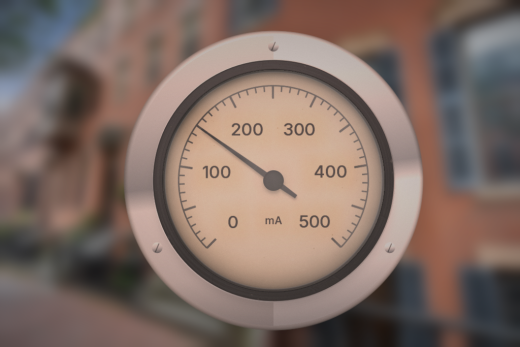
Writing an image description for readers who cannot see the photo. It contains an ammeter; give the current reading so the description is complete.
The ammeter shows 150 mA
